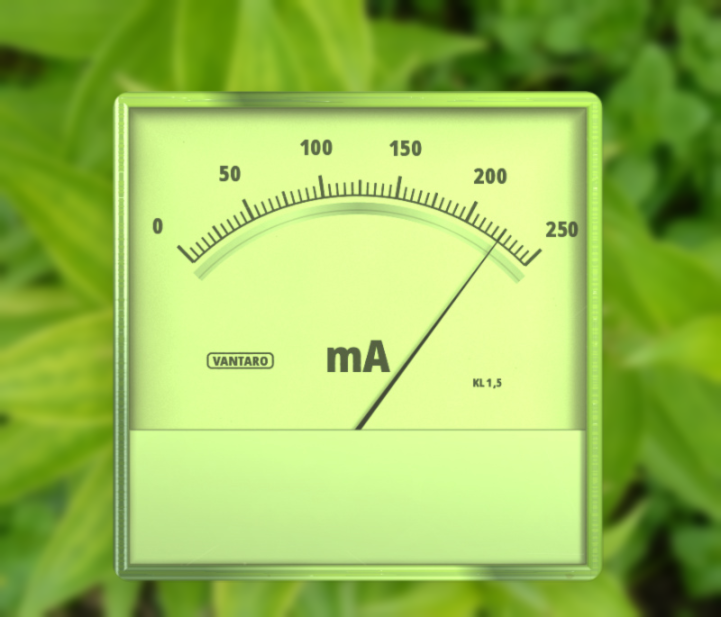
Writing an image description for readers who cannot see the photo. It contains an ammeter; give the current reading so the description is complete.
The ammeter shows 225 mA
